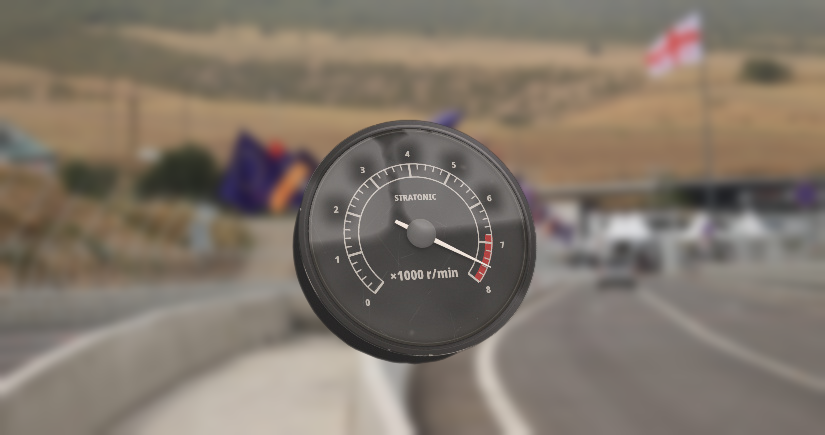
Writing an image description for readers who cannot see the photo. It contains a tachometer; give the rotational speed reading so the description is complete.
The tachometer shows 7600 rpm
